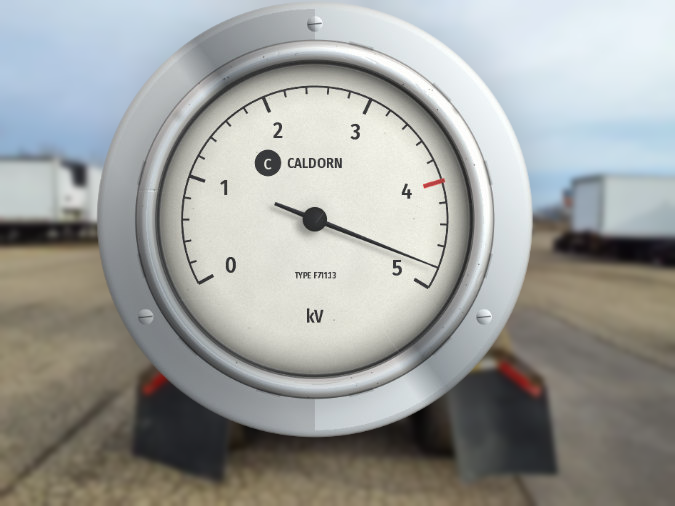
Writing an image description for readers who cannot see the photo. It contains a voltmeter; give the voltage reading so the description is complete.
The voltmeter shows 4.8 kV
